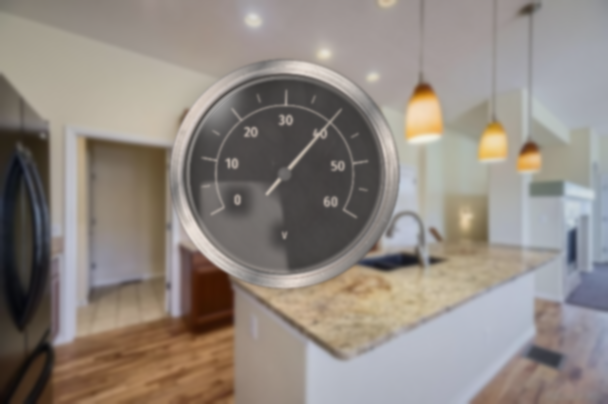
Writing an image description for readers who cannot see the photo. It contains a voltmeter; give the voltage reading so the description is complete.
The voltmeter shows 40 V
